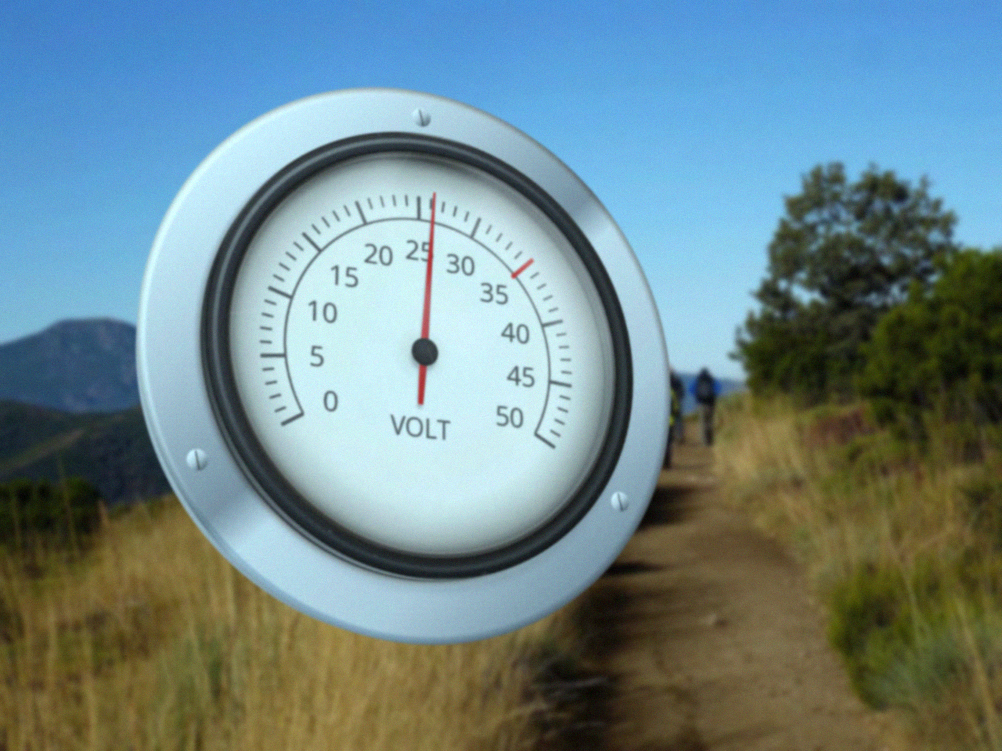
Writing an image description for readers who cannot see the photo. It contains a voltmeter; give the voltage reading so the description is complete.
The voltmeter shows 26 V
